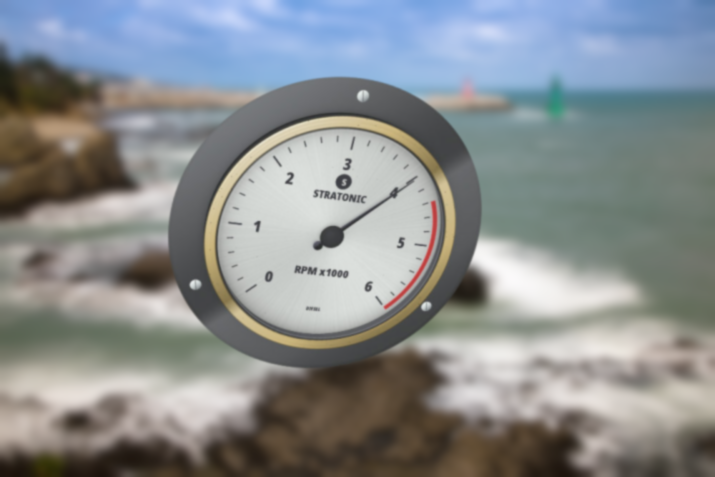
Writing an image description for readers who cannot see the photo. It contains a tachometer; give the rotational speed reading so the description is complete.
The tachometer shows 4000 rpm
